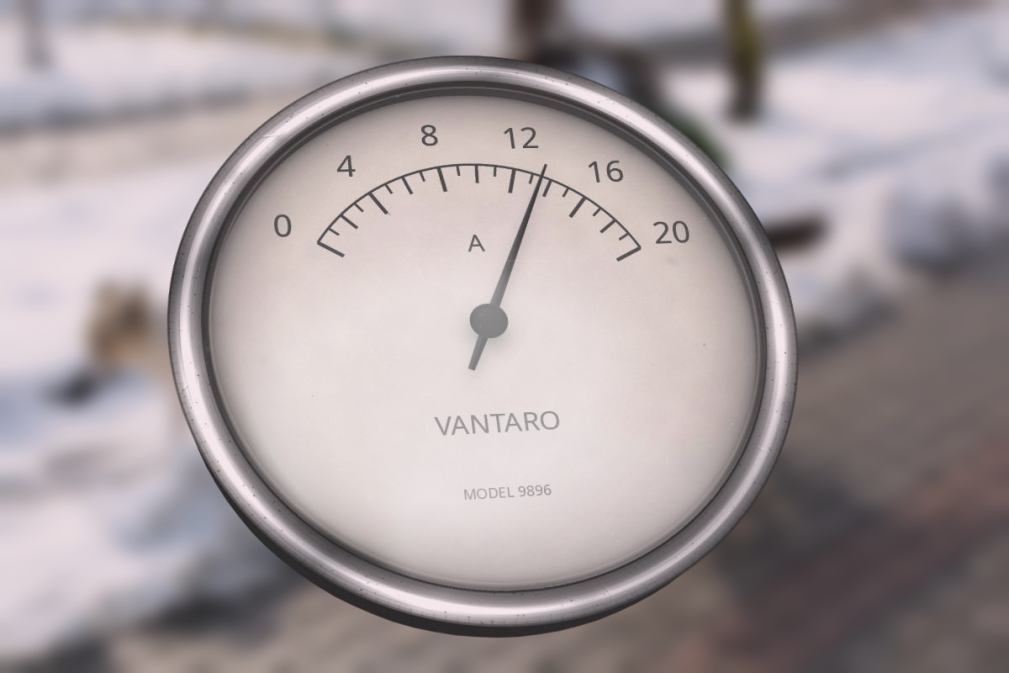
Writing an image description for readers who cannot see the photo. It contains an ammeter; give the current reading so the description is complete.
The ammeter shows 13.5 A
